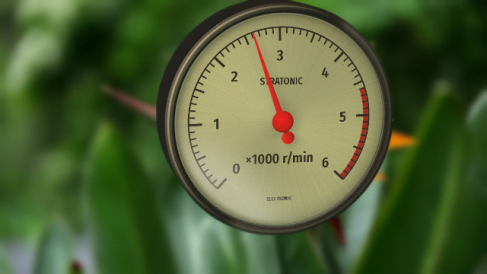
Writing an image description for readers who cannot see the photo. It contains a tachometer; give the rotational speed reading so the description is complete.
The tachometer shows 2600 rpm
